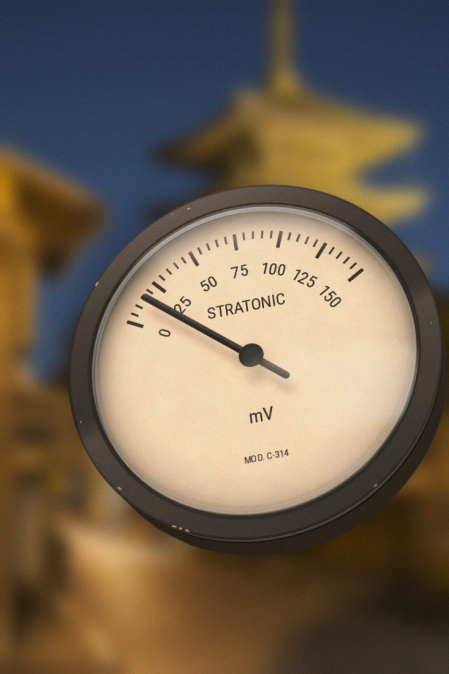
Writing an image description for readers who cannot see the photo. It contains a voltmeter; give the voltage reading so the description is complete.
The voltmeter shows 15 mV
